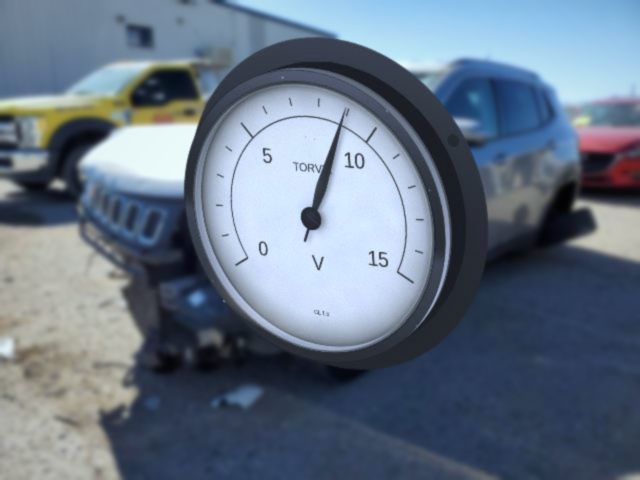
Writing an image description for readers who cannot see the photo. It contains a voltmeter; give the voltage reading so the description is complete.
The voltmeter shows 9 V
